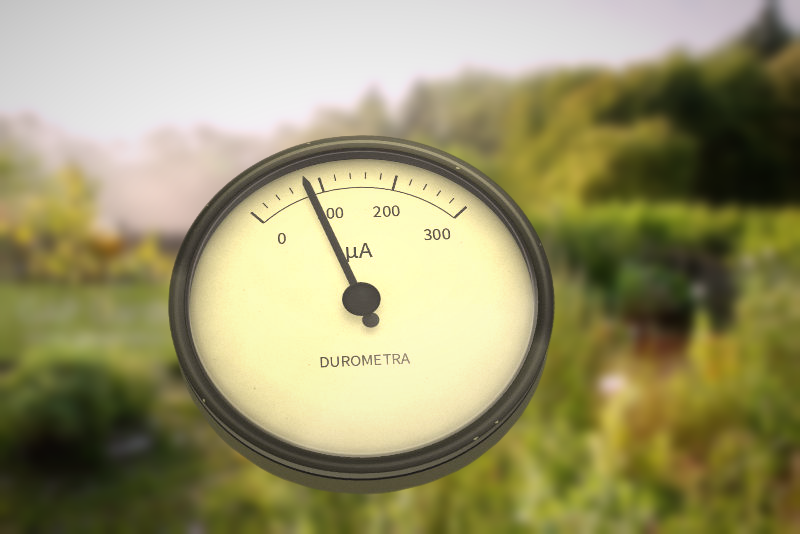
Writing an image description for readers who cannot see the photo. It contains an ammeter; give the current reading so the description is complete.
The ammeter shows 80 µA
